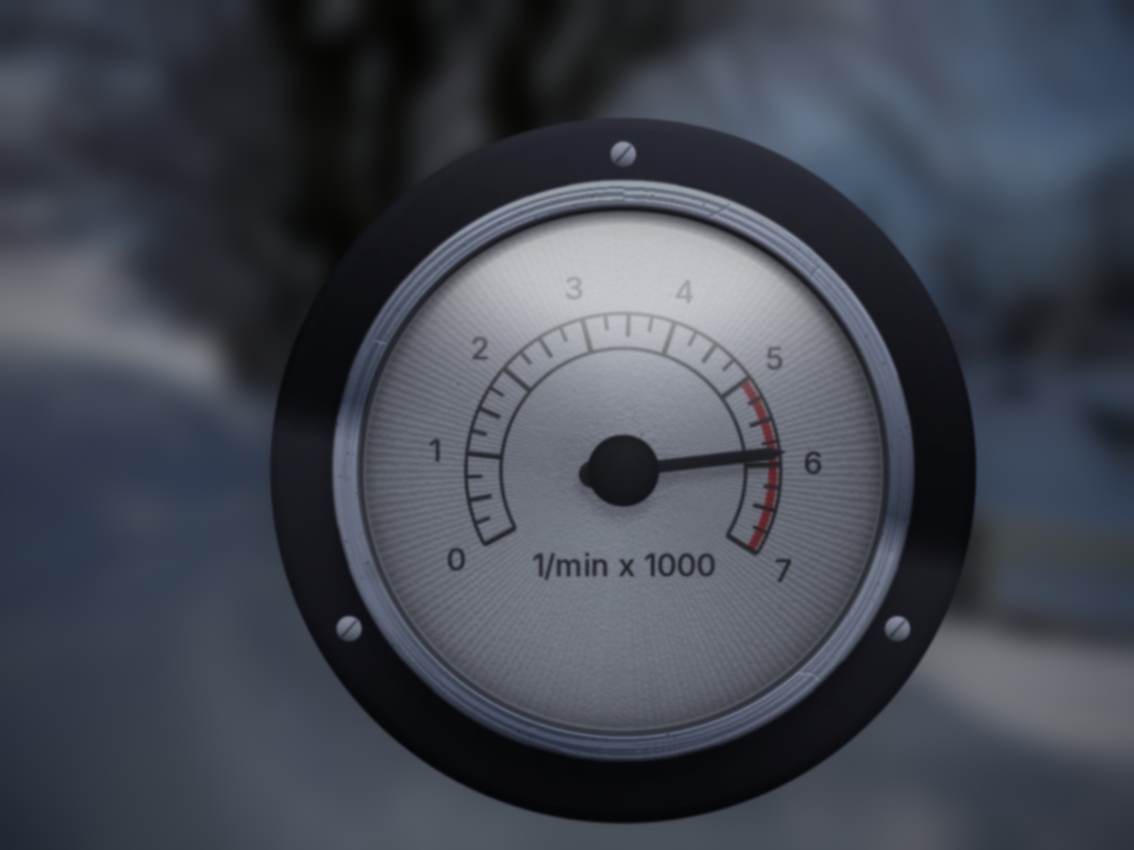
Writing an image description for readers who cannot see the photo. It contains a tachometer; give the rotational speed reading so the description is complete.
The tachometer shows 5875 rpm
